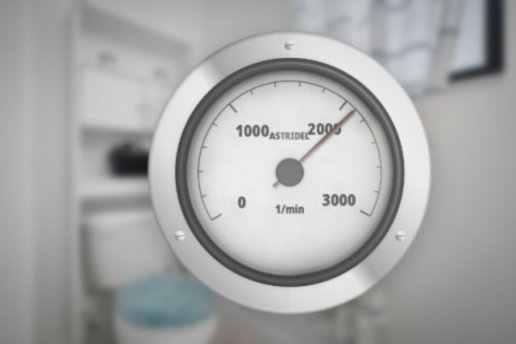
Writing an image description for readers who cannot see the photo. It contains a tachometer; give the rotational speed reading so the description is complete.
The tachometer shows 2100 rpm
